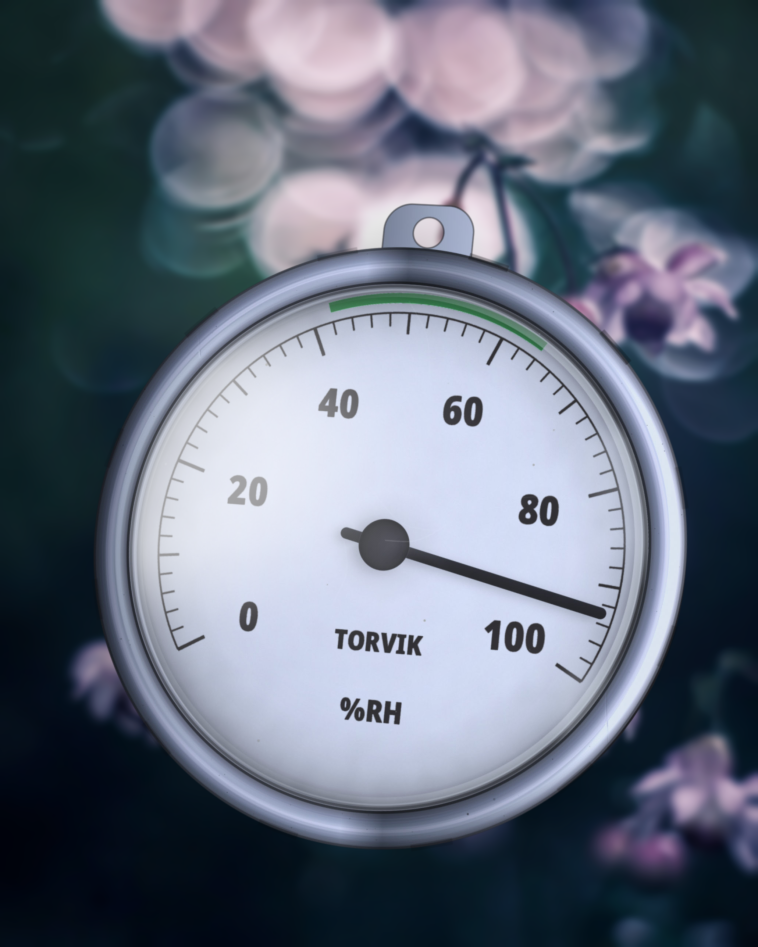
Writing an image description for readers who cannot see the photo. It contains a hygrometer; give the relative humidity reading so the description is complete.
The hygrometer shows 93 %
